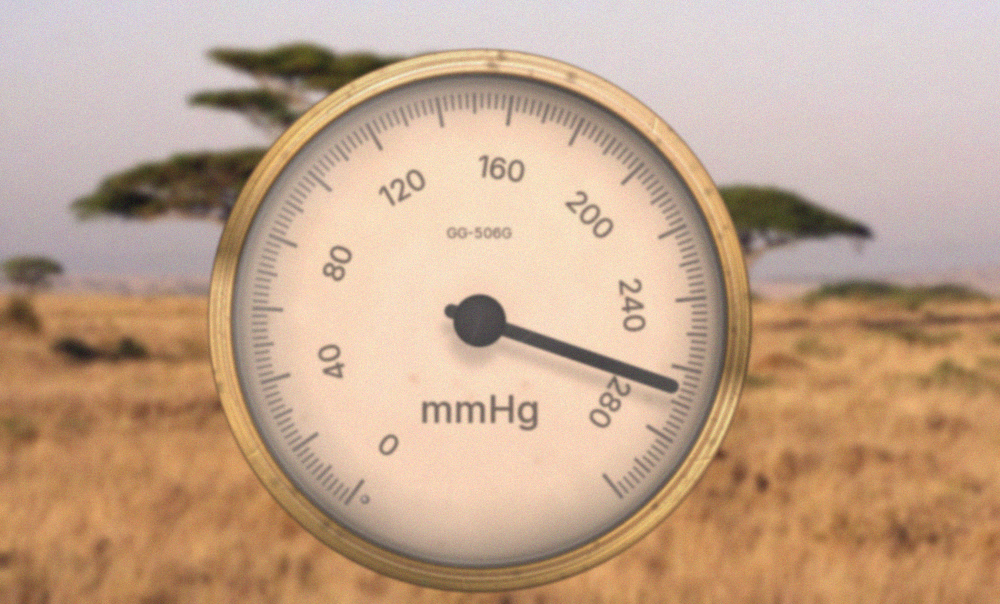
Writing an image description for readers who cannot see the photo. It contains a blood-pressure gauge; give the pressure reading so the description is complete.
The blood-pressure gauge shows 266 mmHg
